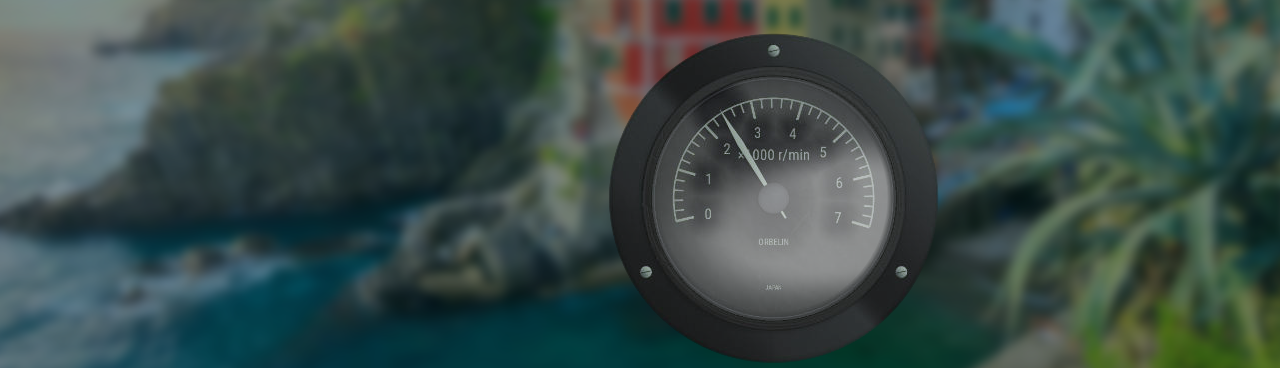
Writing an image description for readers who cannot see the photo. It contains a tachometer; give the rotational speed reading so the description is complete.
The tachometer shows 2400 rpm
